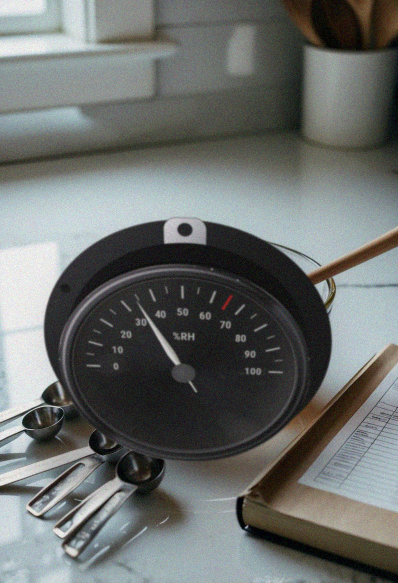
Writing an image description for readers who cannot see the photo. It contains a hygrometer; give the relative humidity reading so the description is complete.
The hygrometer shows 35 %
